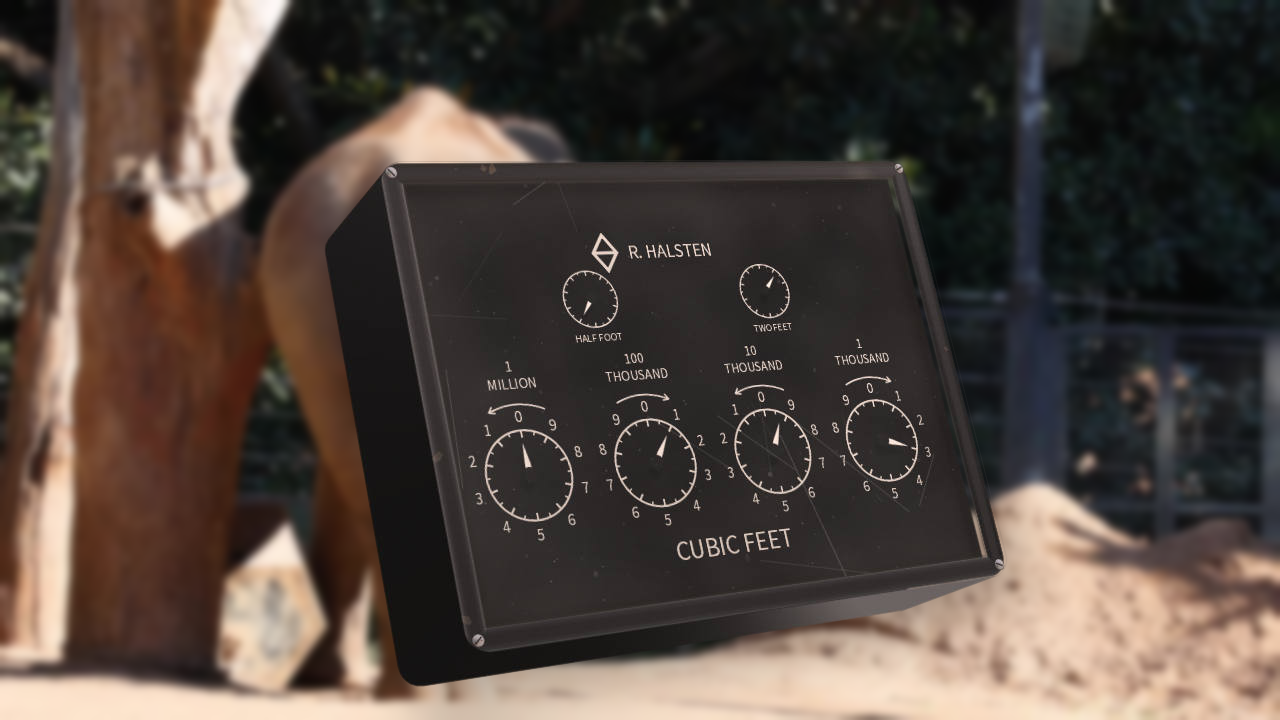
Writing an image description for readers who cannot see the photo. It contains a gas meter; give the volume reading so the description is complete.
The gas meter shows 9300 ft³
